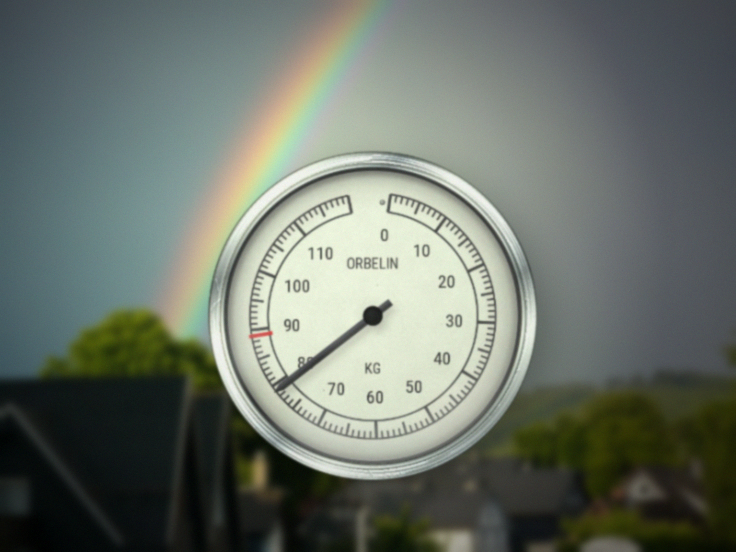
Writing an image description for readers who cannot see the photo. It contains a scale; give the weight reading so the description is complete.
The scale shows 79 kg
